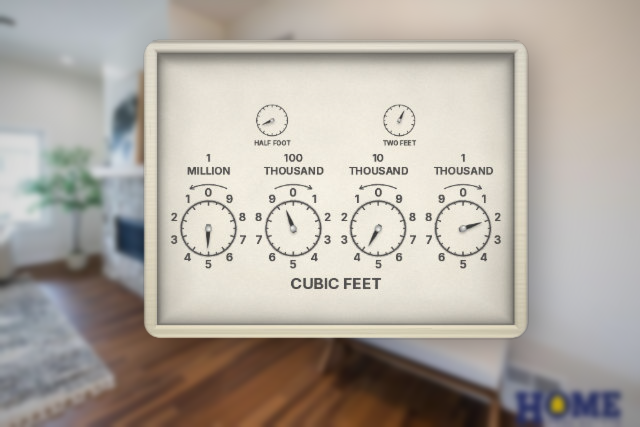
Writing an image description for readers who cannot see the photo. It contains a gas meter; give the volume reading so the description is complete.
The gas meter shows 494200 ft³
